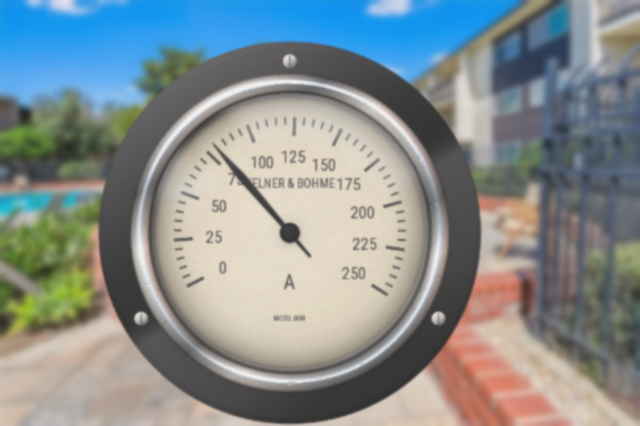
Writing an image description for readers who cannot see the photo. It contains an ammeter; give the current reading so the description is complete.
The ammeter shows 80 A
